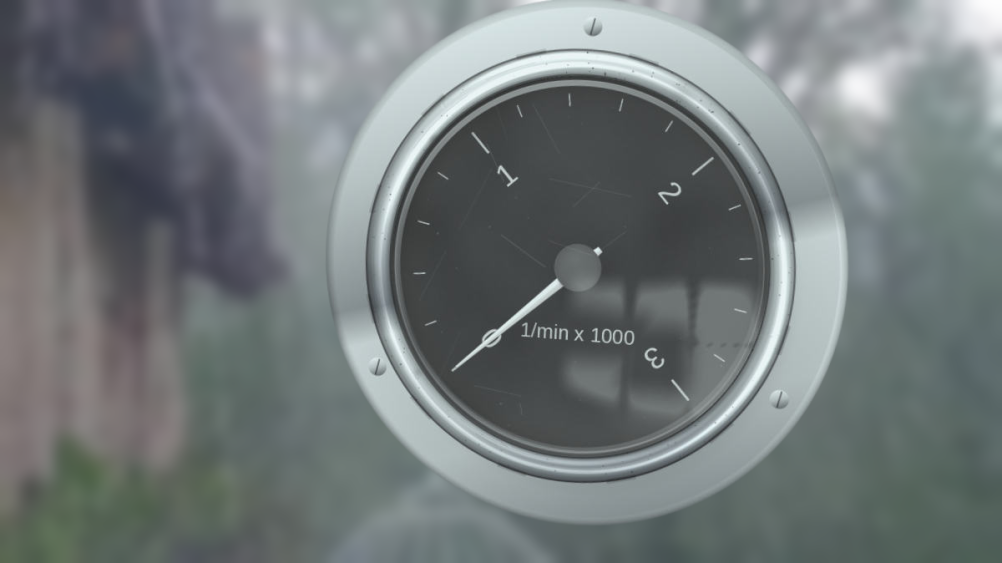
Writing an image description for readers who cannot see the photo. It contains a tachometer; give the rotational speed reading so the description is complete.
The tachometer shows 0 rpm
